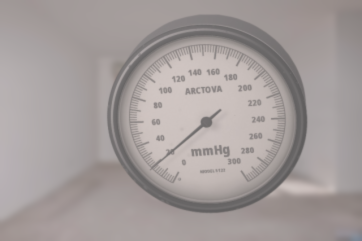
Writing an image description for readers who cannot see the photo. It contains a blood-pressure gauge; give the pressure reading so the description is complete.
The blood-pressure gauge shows 20 mmHg
